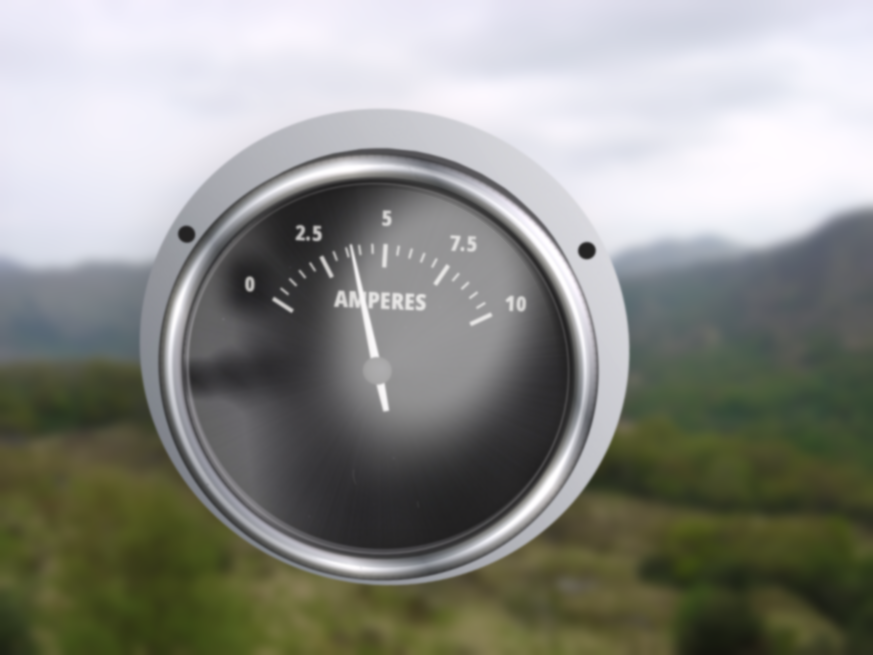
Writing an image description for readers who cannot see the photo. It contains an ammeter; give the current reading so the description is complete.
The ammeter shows 3.75 A
